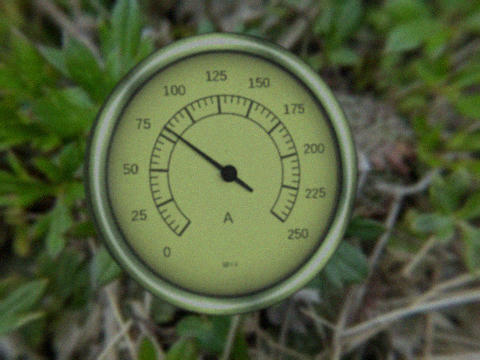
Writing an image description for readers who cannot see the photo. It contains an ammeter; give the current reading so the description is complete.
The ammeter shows 80 A
